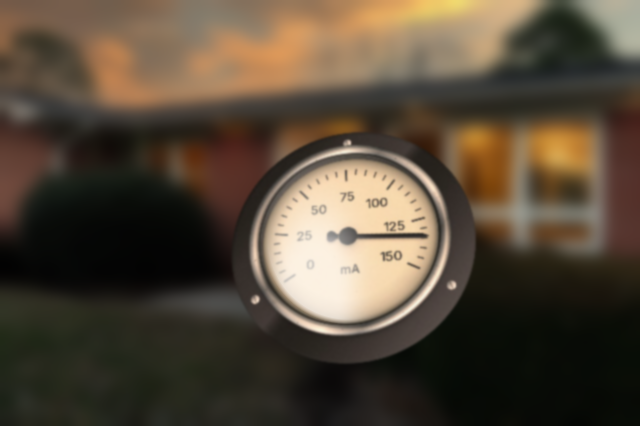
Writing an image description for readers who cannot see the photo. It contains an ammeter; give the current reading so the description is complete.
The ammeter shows 135 mA
